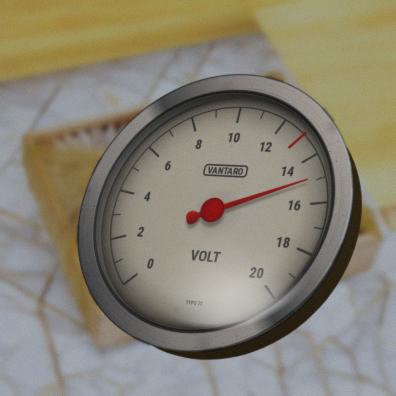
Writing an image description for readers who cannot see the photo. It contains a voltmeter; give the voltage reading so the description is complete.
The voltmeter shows 15 V
